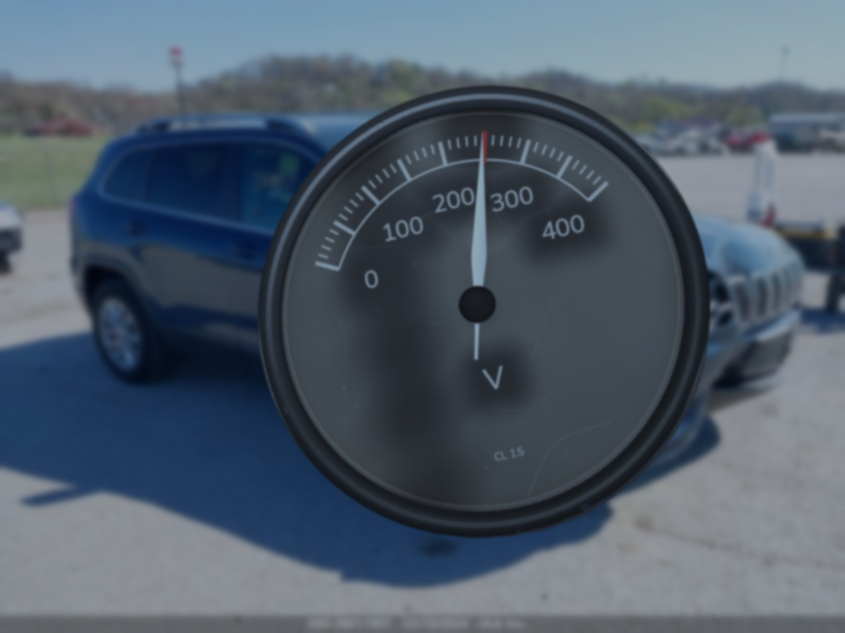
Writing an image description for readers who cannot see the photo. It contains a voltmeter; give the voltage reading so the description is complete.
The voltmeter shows 250 V
